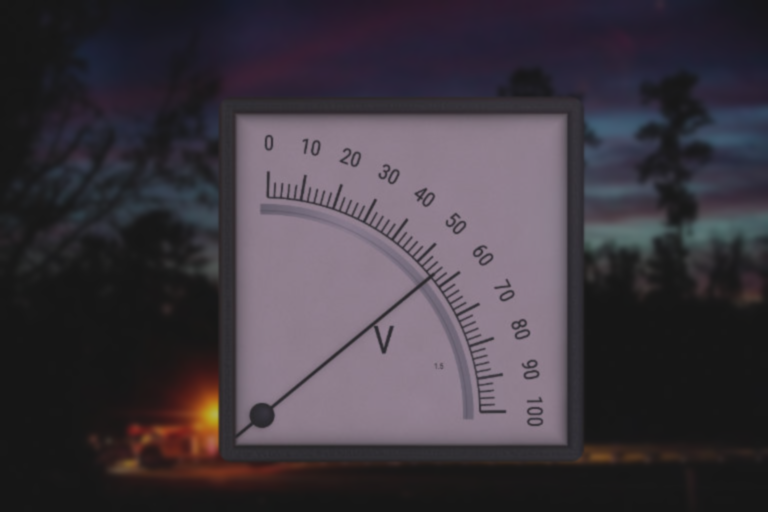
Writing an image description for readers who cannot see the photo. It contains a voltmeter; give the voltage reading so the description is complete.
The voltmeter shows 56 V
